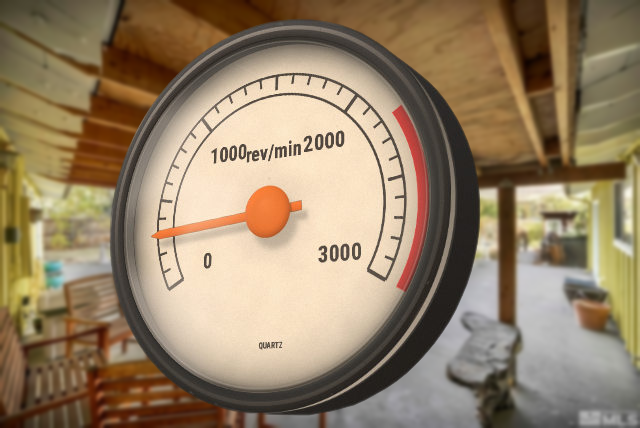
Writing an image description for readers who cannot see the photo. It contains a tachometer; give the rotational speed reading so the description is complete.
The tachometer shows 300 rpm
